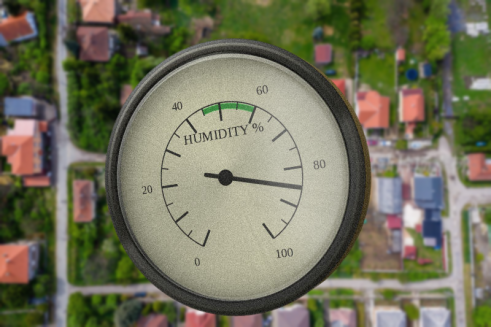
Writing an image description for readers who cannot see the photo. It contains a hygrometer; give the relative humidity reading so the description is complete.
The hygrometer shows 85 %
